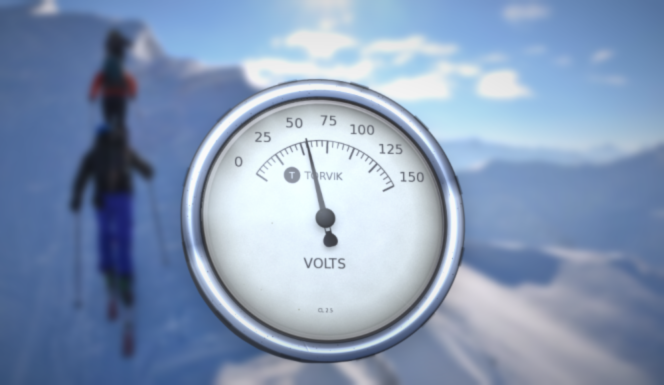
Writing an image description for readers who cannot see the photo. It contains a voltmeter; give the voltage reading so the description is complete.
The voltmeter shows 55 V
